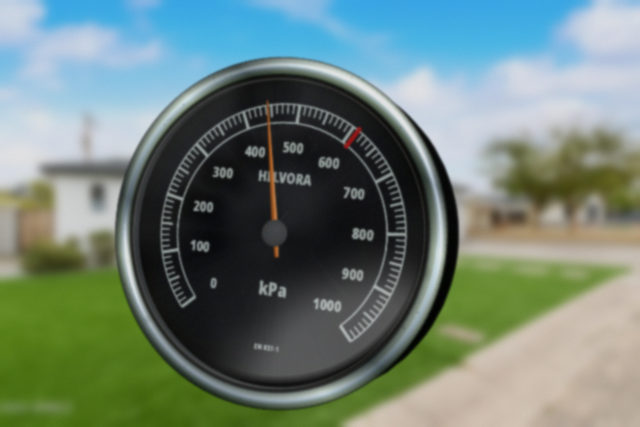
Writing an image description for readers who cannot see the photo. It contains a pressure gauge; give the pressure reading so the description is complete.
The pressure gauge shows 450 kPa
